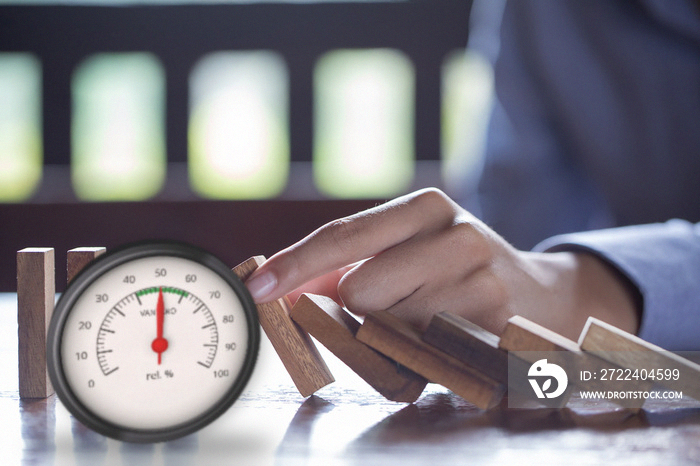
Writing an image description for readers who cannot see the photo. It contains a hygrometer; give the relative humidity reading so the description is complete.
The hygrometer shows 50 %
